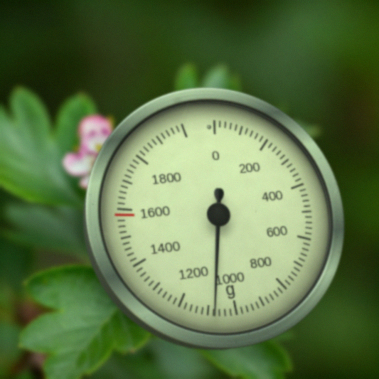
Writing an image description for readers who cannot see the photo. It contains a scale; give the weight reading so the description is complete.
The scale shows 1080 g
